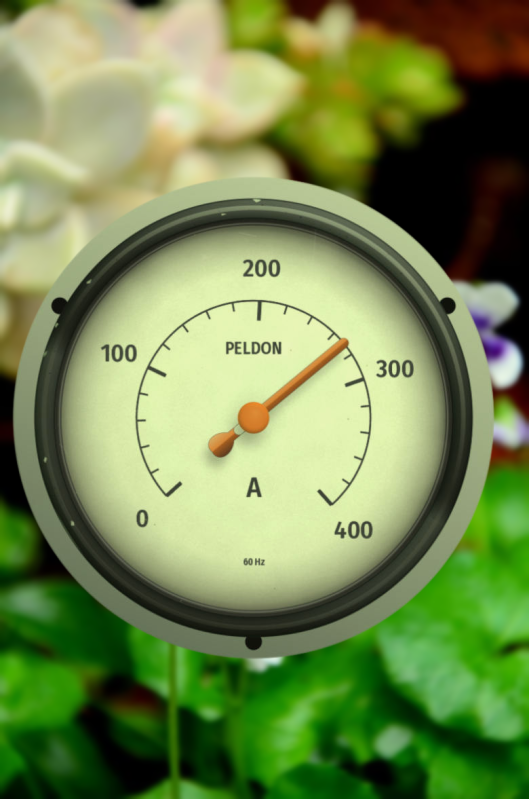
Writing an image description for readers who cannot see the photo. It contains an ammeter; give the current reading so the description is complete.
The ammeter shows 270 A
